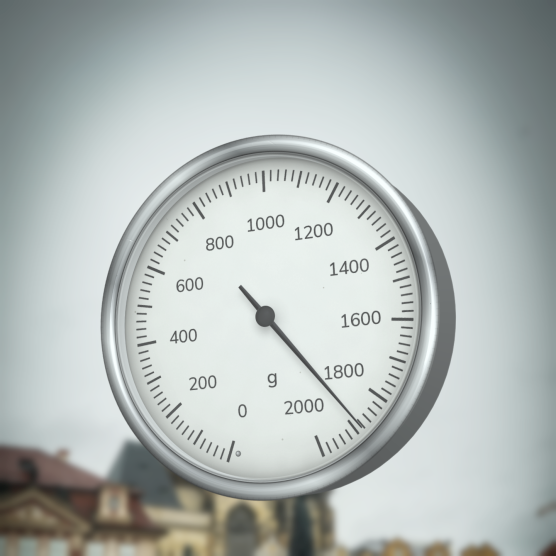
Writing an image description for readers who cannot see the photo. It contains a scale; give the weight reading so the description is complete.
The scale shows 1880 g
